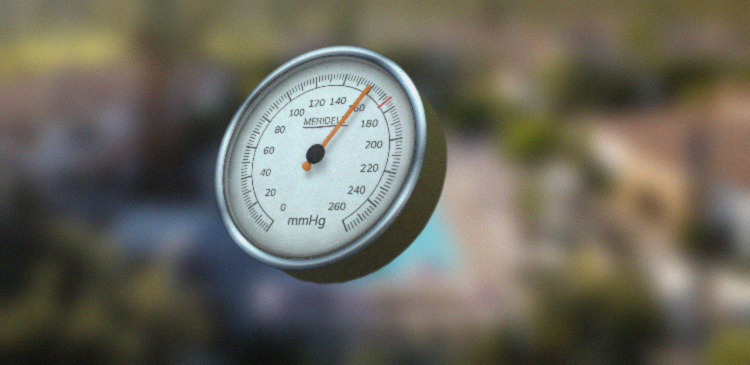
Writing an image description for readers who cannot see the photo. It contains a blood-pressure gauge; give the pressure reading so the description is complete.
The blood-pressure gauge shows 160 mmHg
